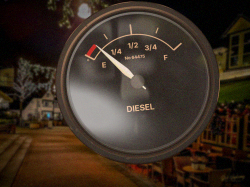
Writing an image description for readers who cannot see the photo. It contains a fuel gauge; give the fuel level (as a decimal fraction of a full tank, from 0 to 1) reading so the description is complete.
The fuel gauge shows 0.125
